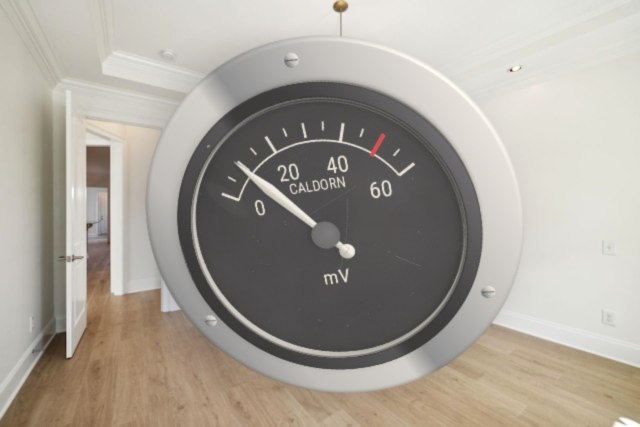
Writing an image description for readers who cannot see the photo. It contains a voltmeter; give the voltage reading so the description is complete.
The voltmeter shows 10 mV
